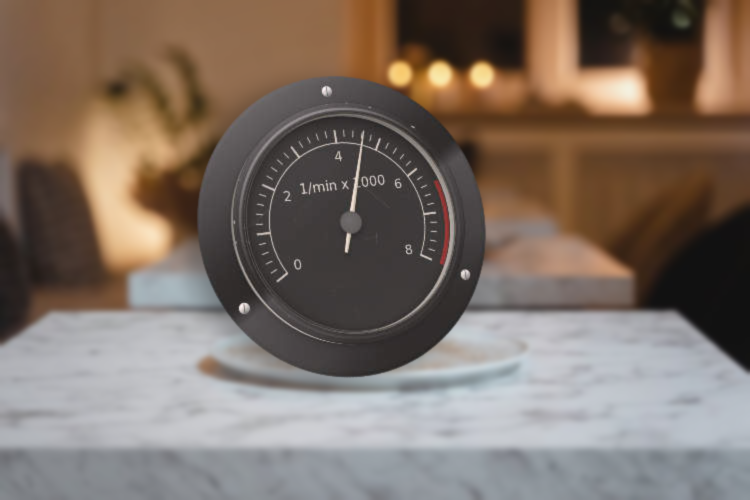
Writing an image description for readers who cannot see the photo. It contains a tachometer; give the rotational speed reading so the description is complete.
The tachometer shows 4600 rpm
